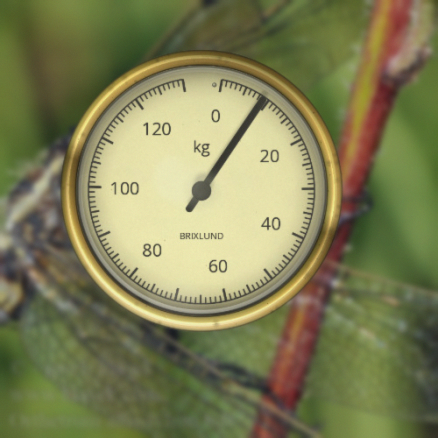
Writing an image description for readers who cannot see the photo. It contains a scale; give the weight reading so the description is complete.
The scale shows 9 kg
